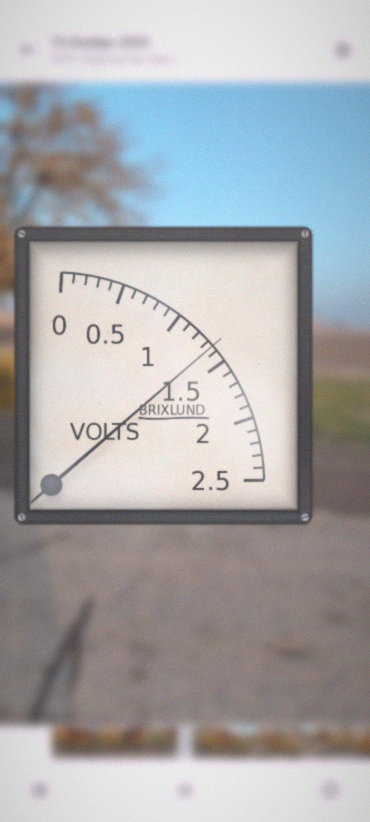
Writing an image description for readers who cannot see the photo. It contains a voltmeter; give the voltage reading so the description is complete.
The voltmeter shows 1.35 V
